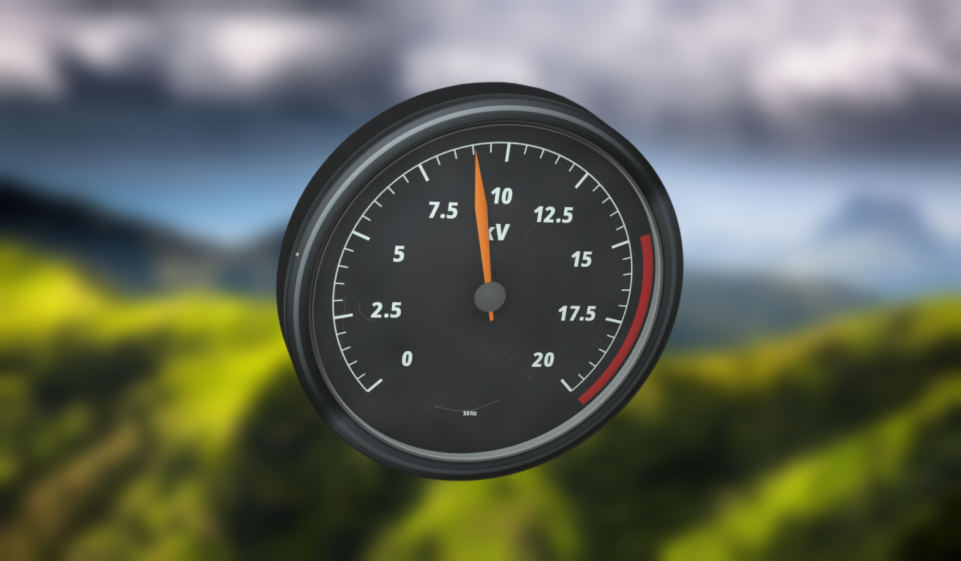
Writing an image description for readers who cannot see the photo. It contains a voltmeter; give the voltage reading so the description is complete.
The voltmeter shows 9 kV
